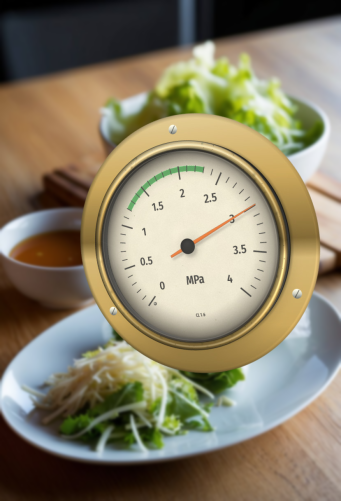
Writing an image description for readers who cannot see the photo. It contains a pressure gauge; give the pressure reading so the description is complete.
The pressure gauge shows 3 MPa
